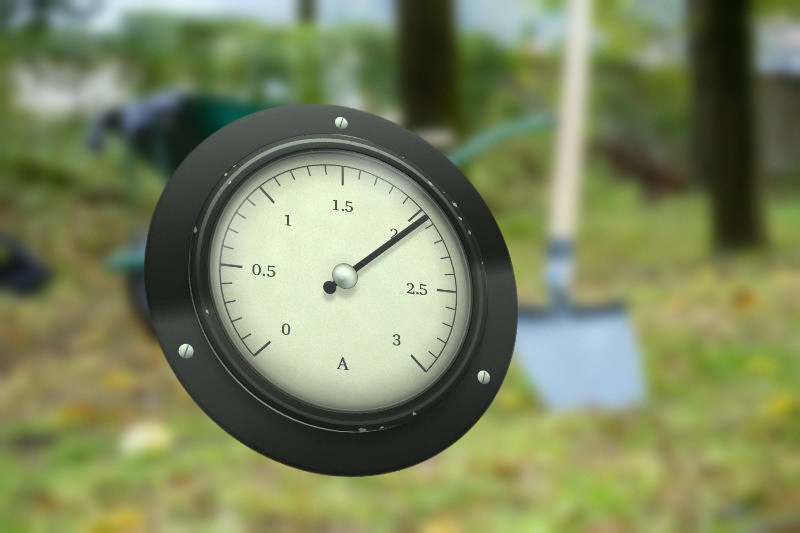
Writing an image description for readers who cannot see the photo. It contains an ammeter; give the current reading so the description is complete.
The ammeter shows 2.05 A
